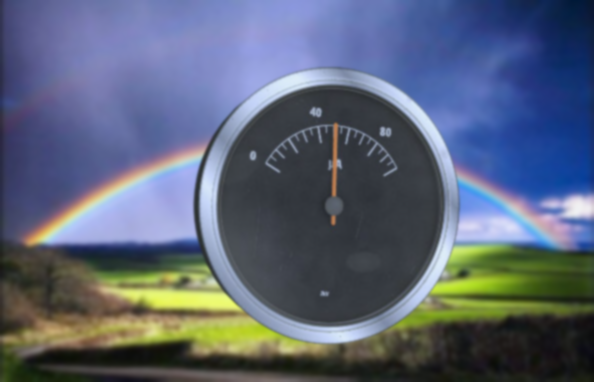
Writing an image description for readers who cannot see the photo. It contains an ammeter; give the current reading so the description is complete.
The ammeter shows 50 µA
